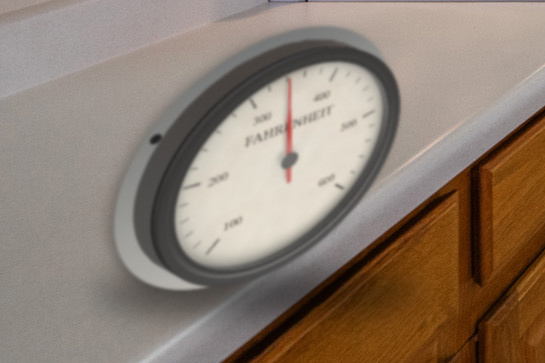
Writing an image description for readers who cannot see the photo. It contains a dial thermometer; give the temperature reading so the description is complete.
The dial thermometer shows 340 °F
